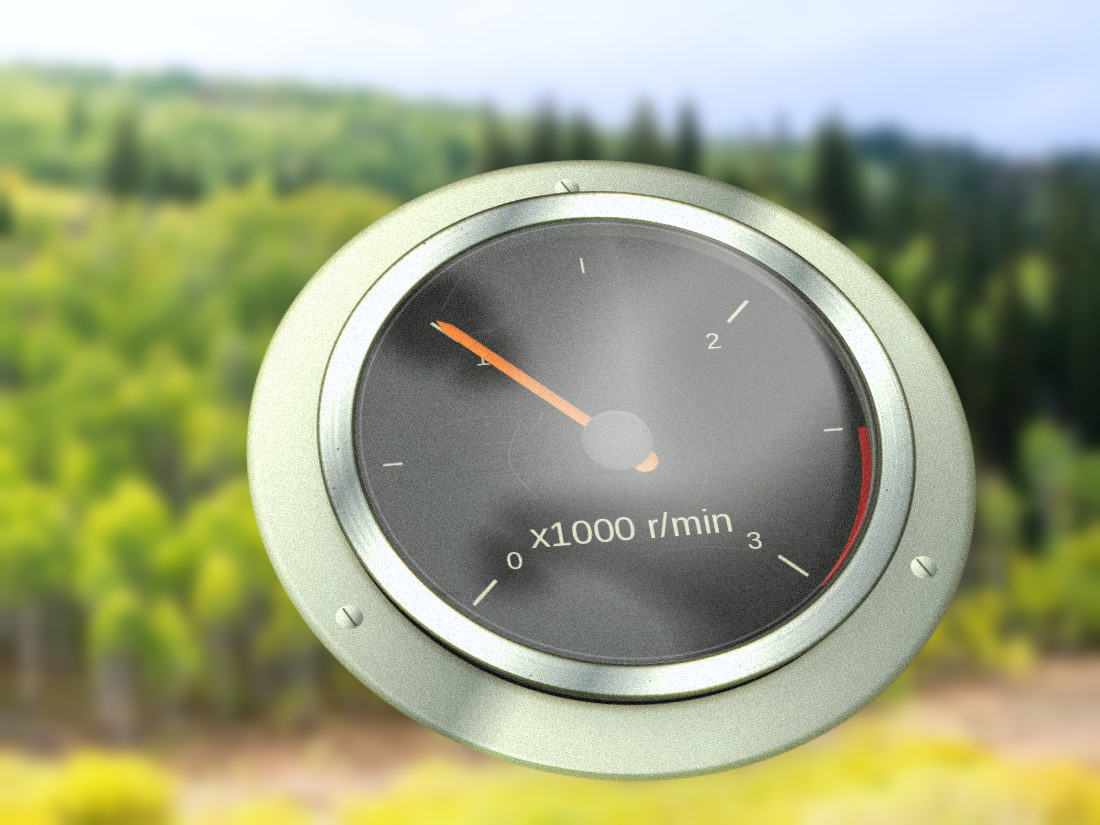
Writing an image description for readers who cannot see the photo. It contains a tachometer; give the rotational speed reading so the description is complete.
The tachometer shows 1000 rpm
